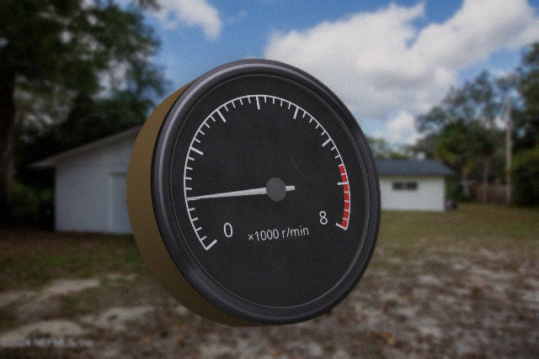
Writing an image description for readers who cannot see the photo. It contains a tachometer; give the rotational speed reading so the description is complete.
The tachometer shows 1000 rpm
